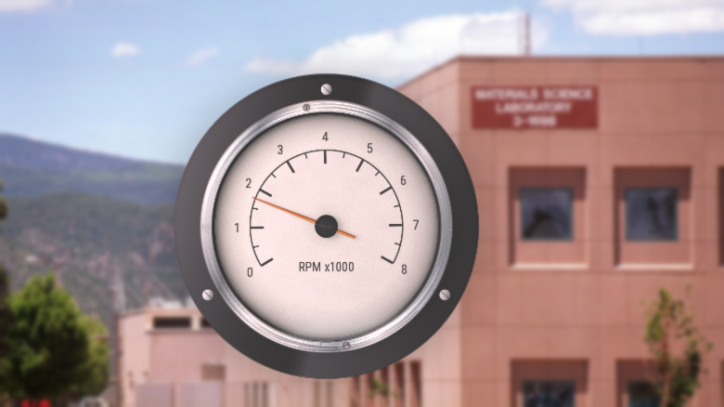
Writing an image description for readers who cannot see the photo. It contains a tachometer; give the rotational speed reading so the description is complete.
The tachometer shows 1750 rpm
